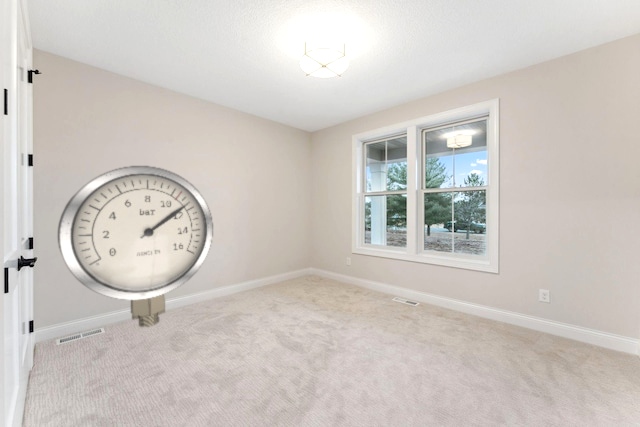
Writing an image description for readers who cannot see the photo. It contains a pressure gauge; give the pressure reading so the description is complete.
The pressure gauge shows 11.5 bar
